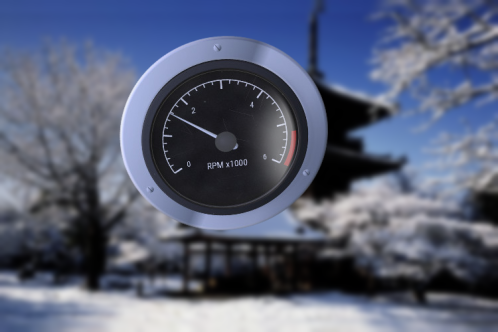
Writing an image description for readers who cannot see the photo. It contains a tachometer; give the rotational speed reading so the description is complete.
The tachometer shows 1600 rpm
